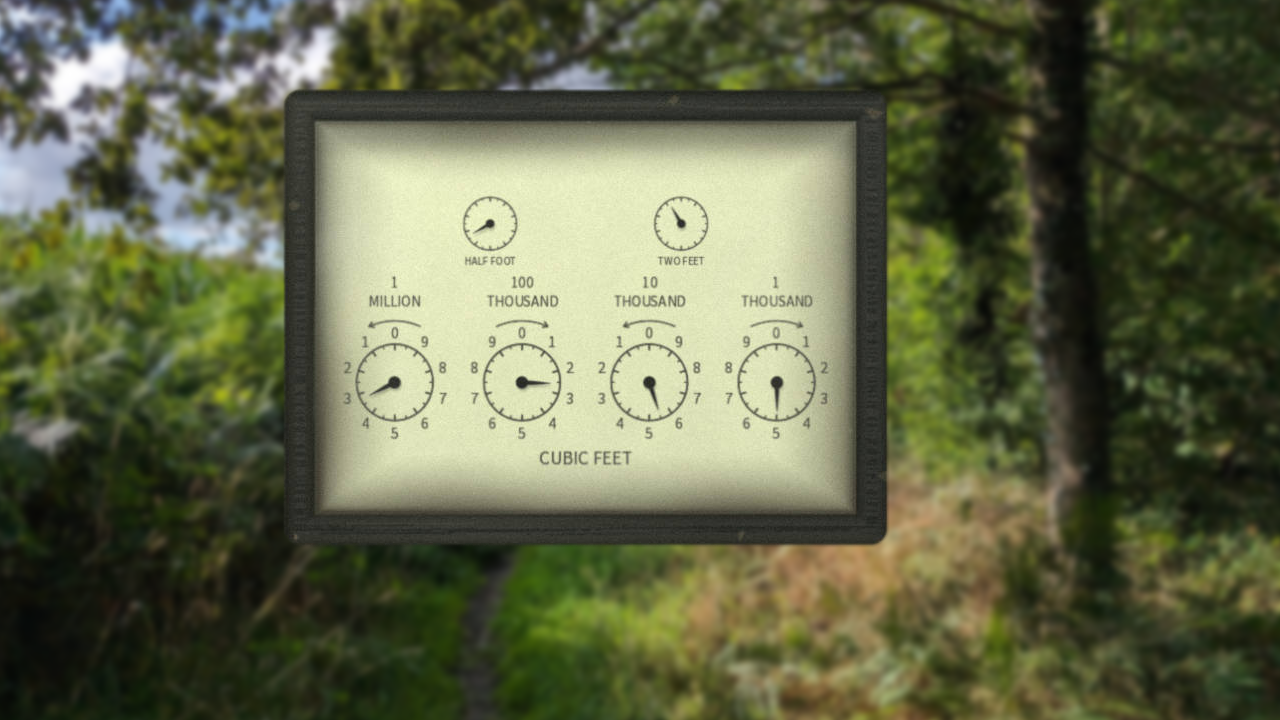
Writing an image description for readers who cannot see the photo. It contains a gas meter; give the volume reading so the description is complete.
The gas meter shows 325500 ft³
